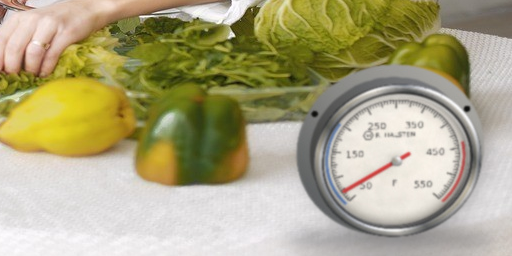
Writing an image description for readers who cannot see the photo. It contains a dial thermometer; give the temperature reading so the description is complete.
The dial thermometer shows 75 °F
